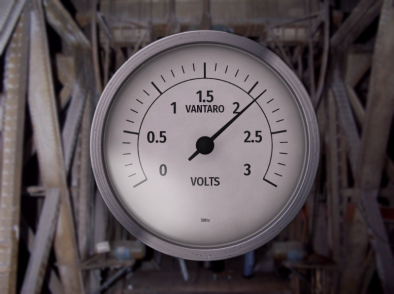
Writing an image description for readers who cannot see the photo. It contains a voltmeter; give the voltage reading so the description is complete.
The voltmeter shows 2.1 V
